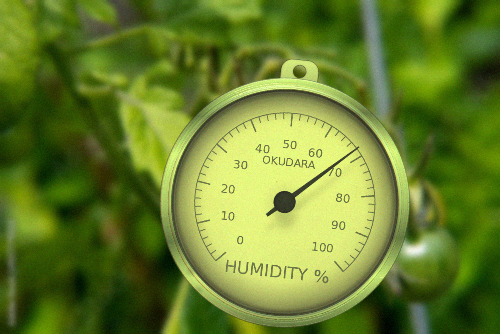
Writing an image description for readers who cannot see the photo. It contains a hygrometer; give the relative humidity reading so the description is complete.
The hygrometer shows 68 %
